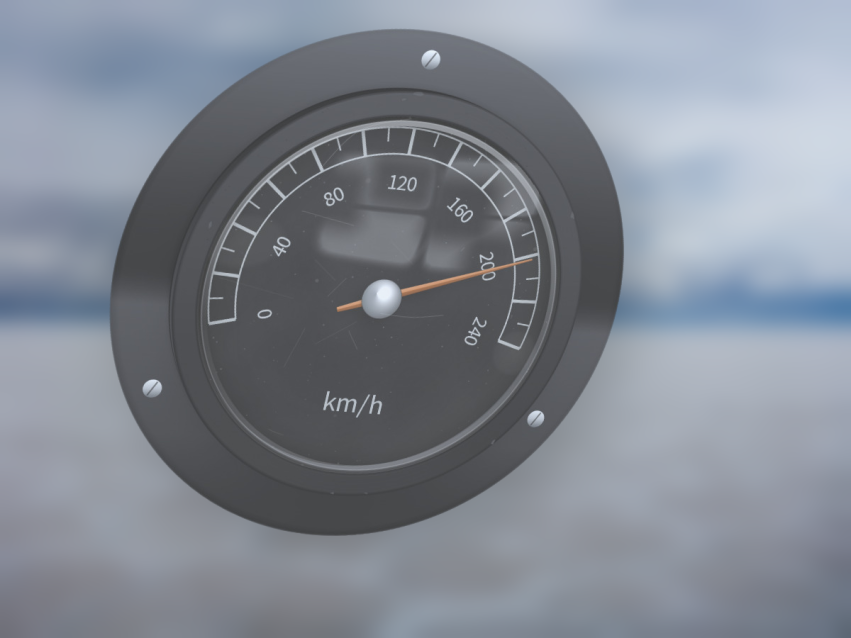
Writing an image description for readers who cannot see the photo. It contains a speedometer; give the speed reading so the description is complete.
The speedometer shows 200 km/h
